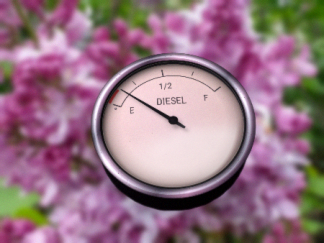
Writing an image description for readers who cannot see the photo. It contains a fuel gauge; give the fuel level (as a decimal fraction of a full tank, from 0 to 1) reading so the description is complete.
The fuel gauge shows 0.125
